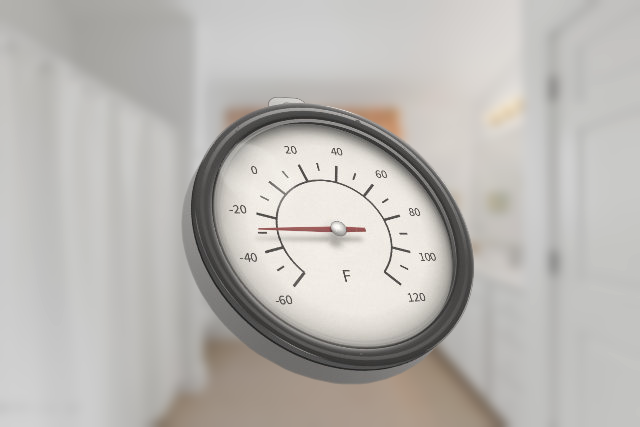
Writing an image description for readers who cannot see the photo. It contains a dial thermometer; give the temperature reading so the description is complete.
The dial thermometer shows -30 °F
